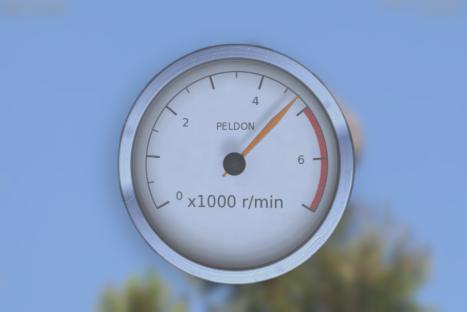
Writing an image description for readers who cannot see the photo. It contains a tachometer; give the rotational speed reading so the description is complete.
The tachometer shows 4750 rpm
